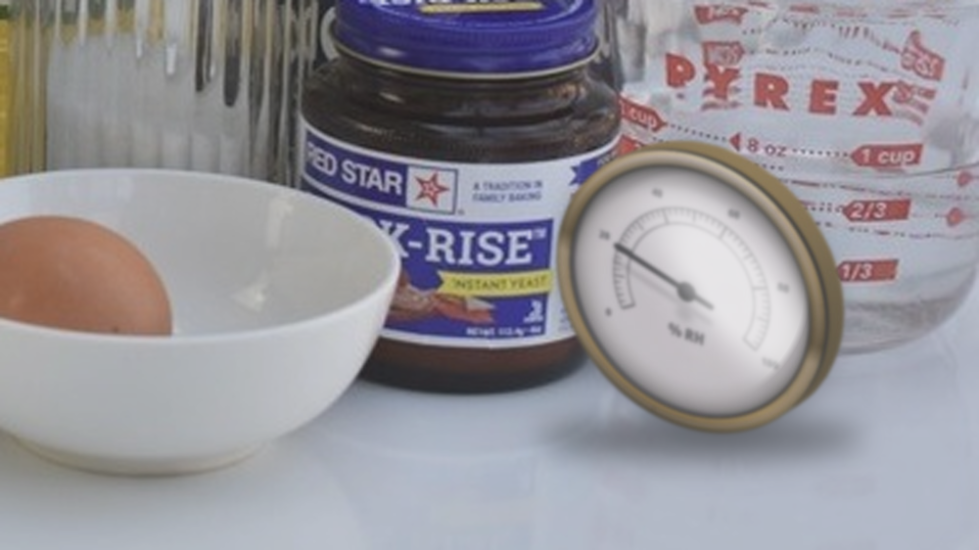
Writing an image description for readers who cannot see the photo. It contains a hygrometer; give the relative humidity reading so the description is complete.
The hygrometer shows 20 %
